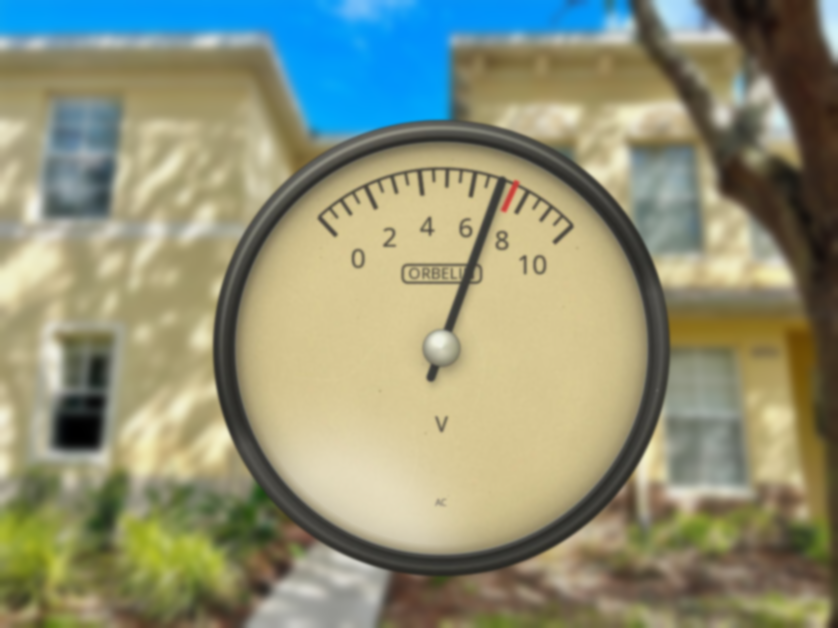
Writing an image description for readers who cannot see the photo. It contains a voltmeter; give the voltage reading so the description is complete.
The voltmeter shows 7 V
